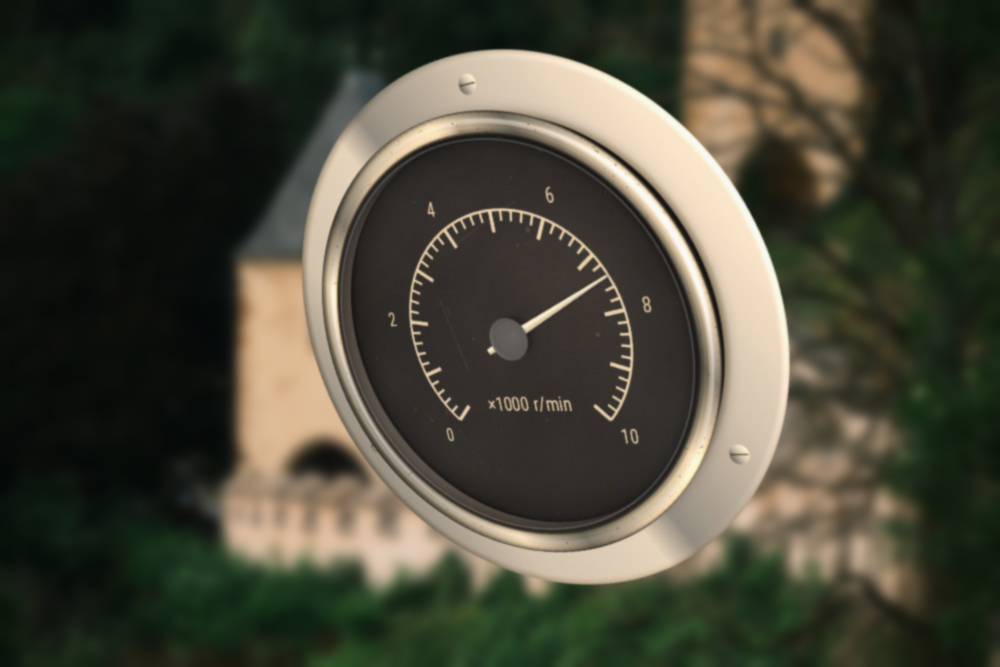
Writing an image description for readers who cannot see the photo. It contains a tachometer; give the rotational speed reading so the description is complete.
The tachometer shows 7400 rpm
